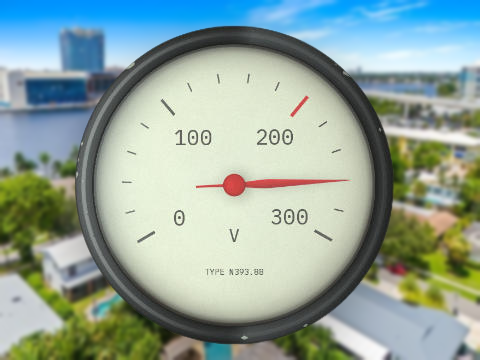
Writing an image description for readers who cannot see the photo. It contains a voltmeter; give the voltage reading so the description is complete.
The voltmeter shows 260 V
